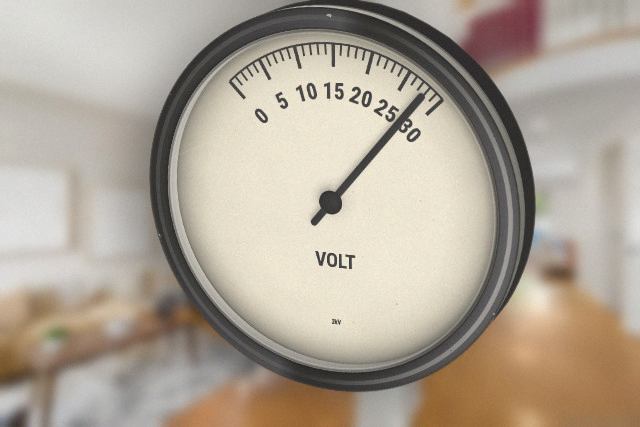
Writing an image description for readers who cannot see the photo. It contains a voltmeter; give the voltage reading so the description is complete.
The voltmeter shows 28 V
